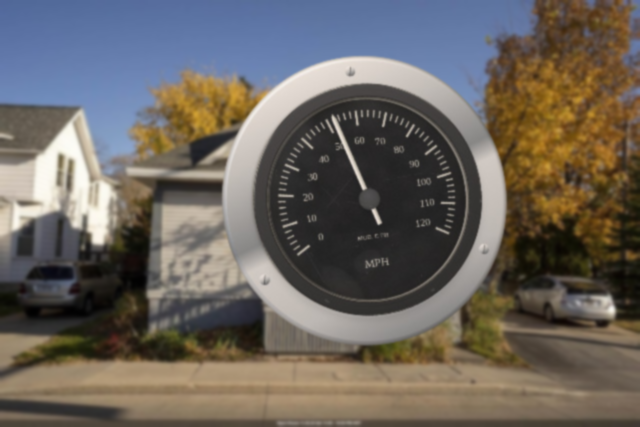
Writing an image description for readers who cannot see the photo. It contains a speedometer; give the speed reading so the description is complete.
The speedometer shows 52 mph
